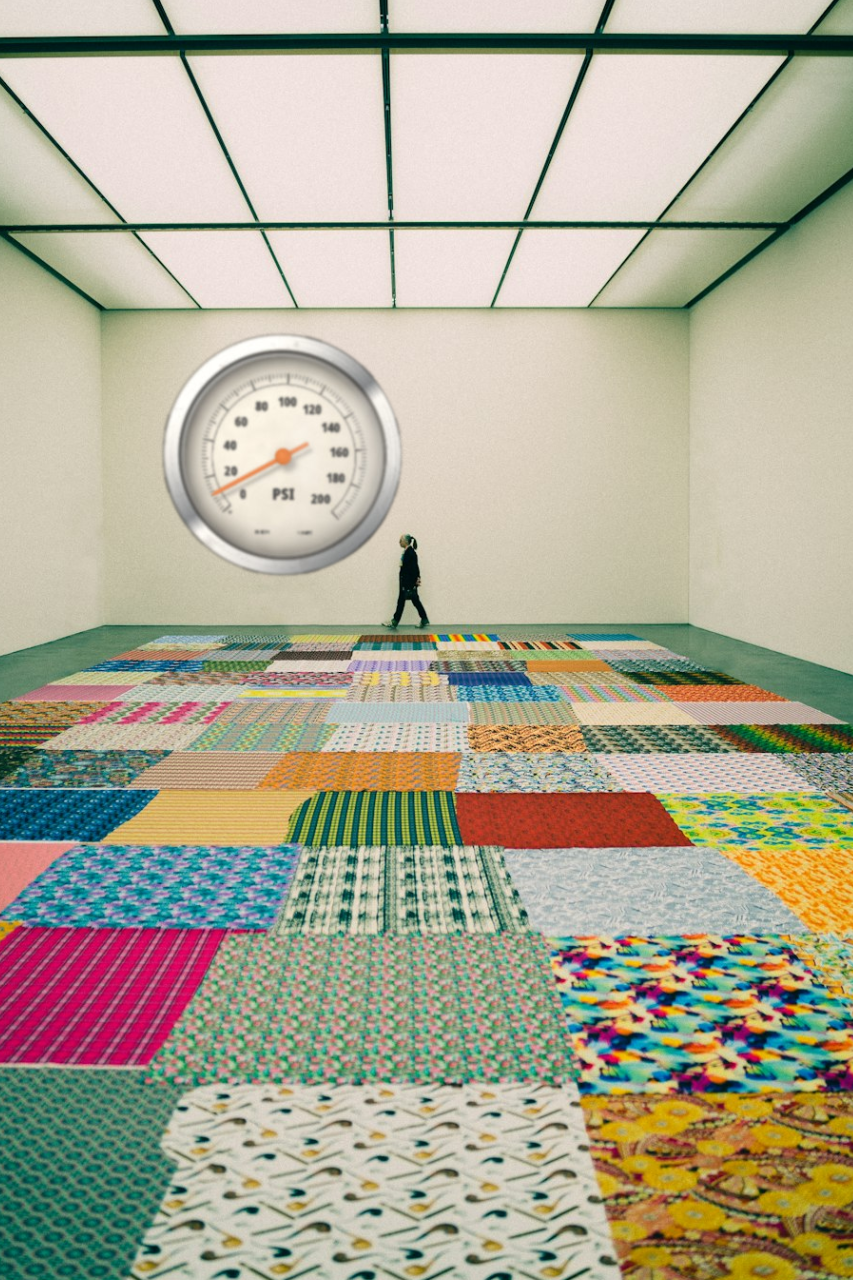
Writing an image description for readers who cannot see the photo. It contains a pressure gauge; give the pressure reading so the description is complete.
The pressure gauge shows 10 psi
